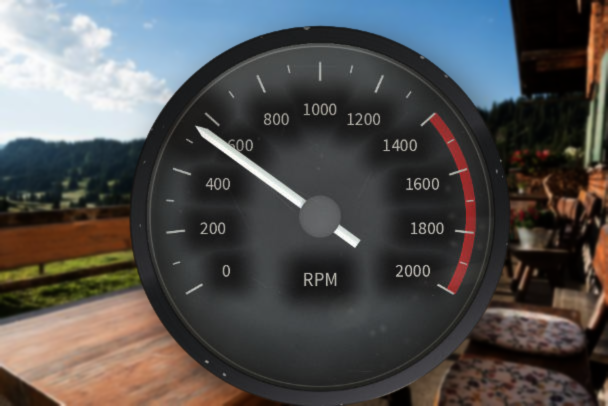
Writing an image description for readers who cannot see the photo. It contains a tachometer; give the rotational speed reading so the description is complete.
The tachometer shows 550 rpm
